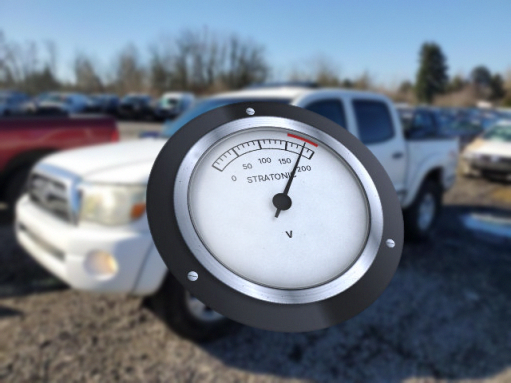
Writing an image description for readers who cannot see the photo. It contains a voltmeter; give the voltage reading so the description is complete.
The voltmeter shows 180 V
